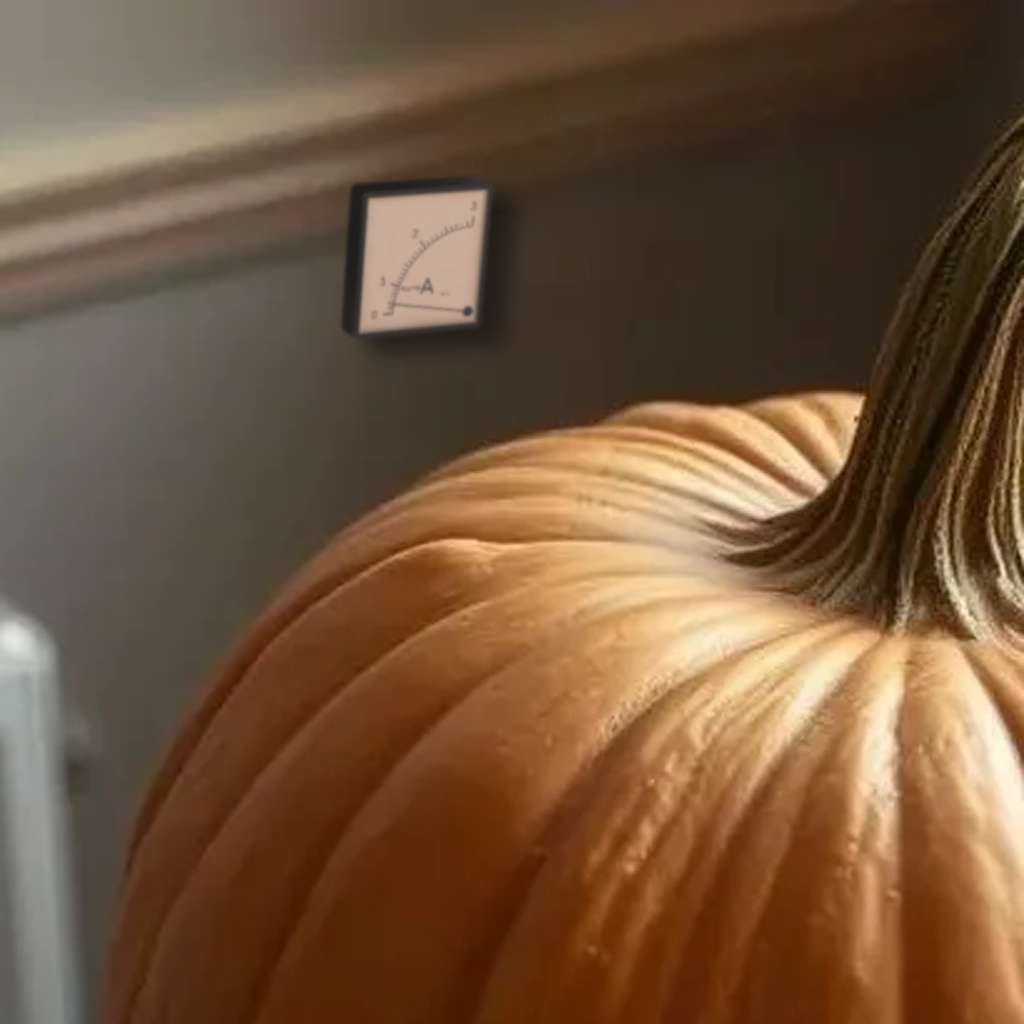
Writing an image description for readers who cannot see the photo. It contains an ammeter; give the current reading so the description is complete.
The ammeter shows 0.5 A
